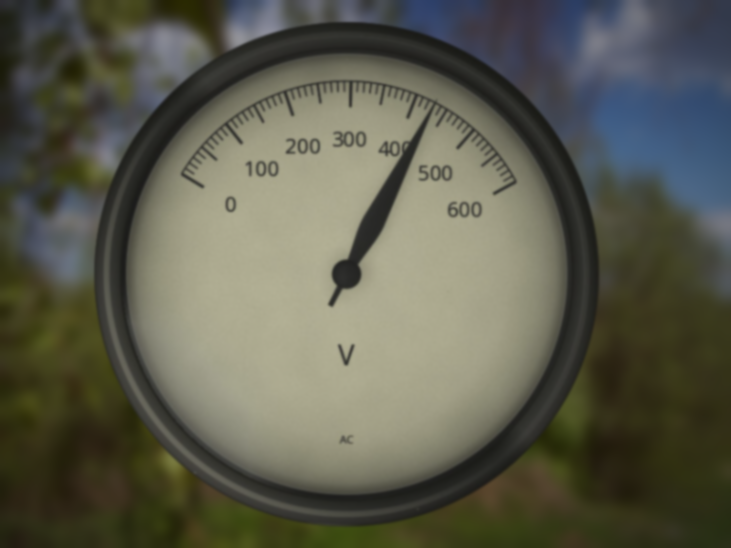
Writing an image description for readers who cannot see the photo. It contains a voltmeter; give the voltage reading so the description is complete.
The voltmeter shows 430 V
